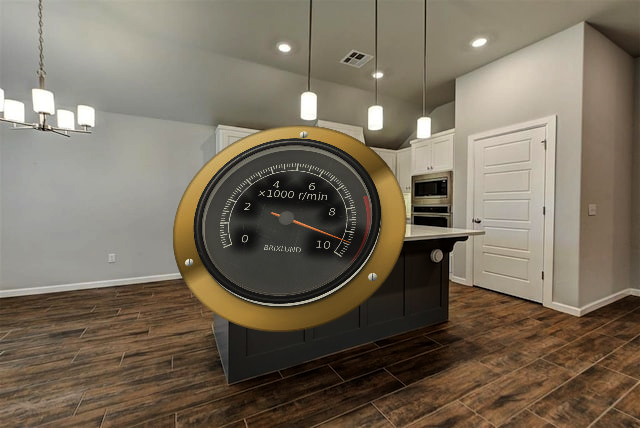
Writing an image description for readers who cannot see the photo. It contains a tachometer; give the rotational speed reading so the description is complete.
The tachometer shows 9500 rpm
